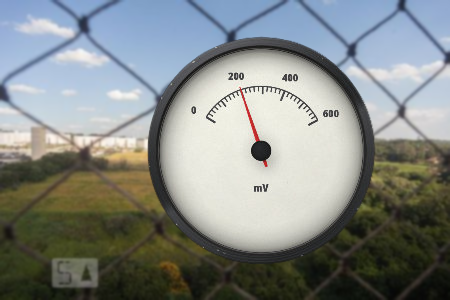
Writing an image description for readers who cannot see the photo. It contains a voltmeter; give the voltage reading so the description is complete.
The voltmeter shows 200 mV
